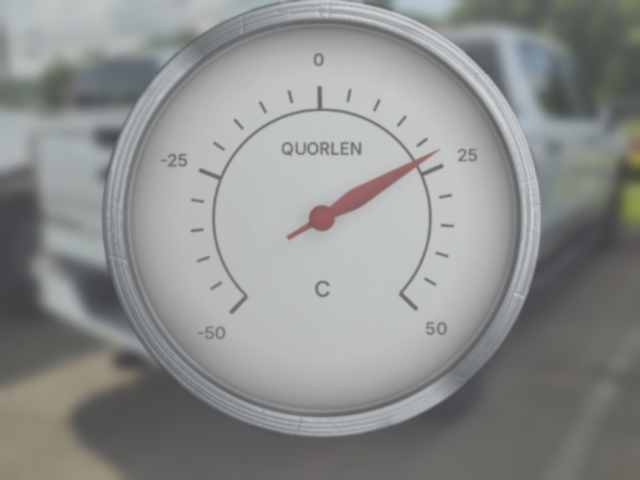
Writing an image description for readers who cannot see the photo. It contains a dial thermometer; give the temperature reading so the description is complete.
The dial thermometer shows 22.5 °C
